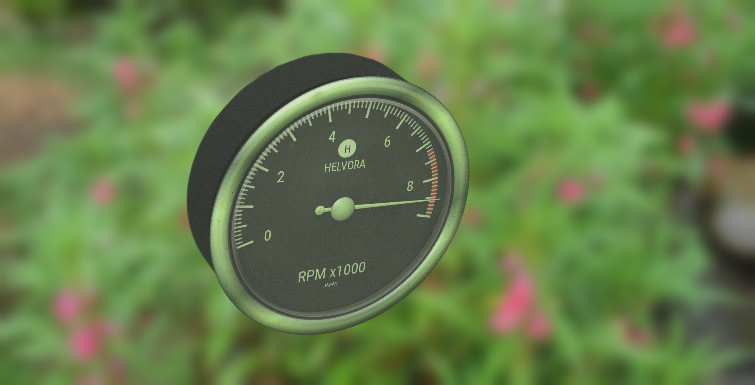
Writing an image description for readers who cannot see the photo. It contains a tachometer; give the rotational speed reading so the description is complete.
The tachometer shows 8500 rpm
